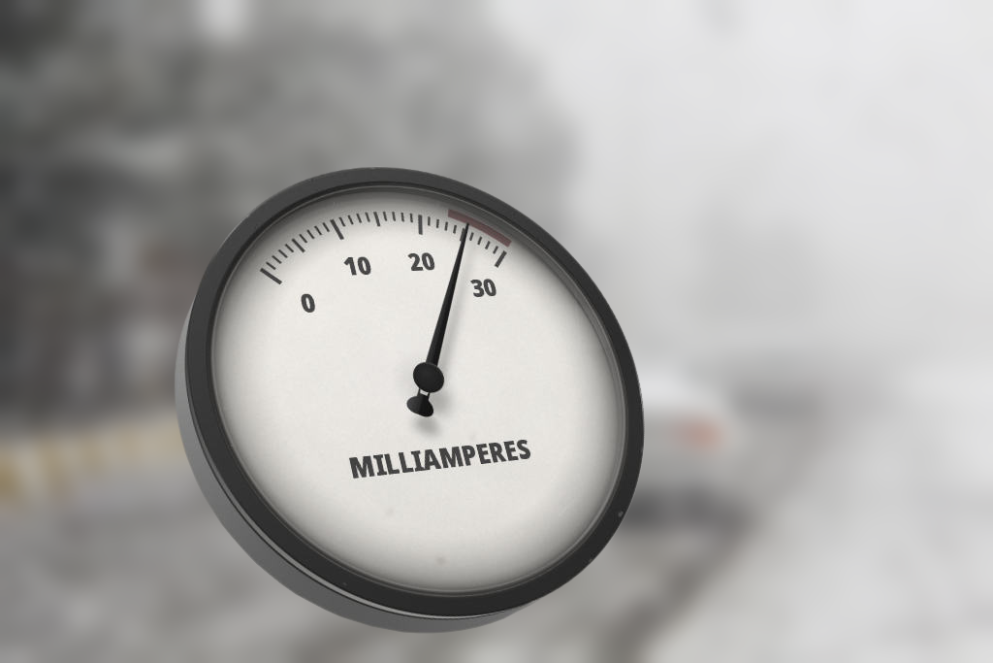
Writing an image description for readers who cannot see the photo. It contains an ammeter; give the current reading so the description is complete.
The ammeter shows 25 mA
